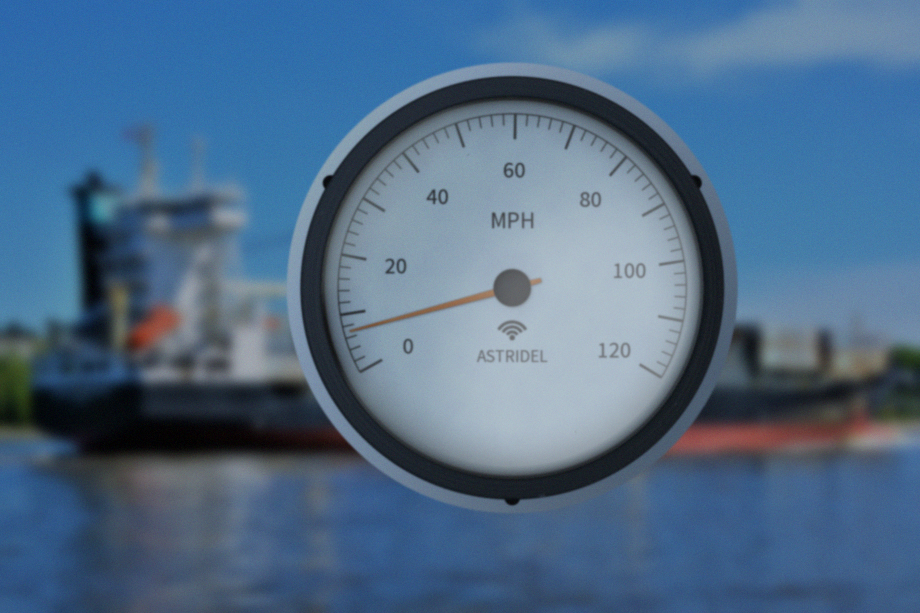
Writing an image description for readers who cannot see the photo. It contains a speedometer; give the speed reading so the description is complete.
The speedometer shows 7 mph
